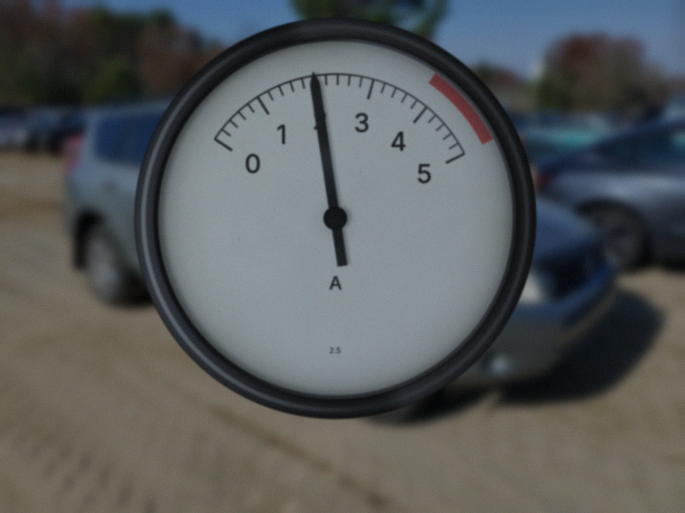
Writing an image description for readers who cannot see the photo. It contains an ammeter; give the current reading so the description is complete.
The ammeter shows 2 A
